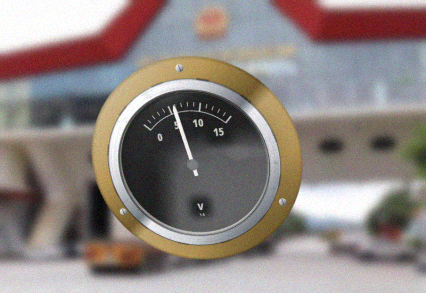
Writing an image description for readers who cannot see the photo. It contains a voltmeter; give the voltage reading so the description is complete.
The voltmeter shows 6 V
